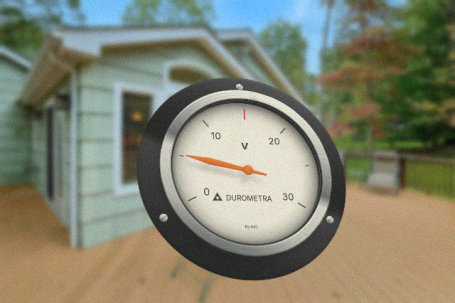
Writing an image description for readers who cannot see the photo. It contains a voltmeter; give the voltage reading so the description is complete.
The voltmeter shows 5 V
